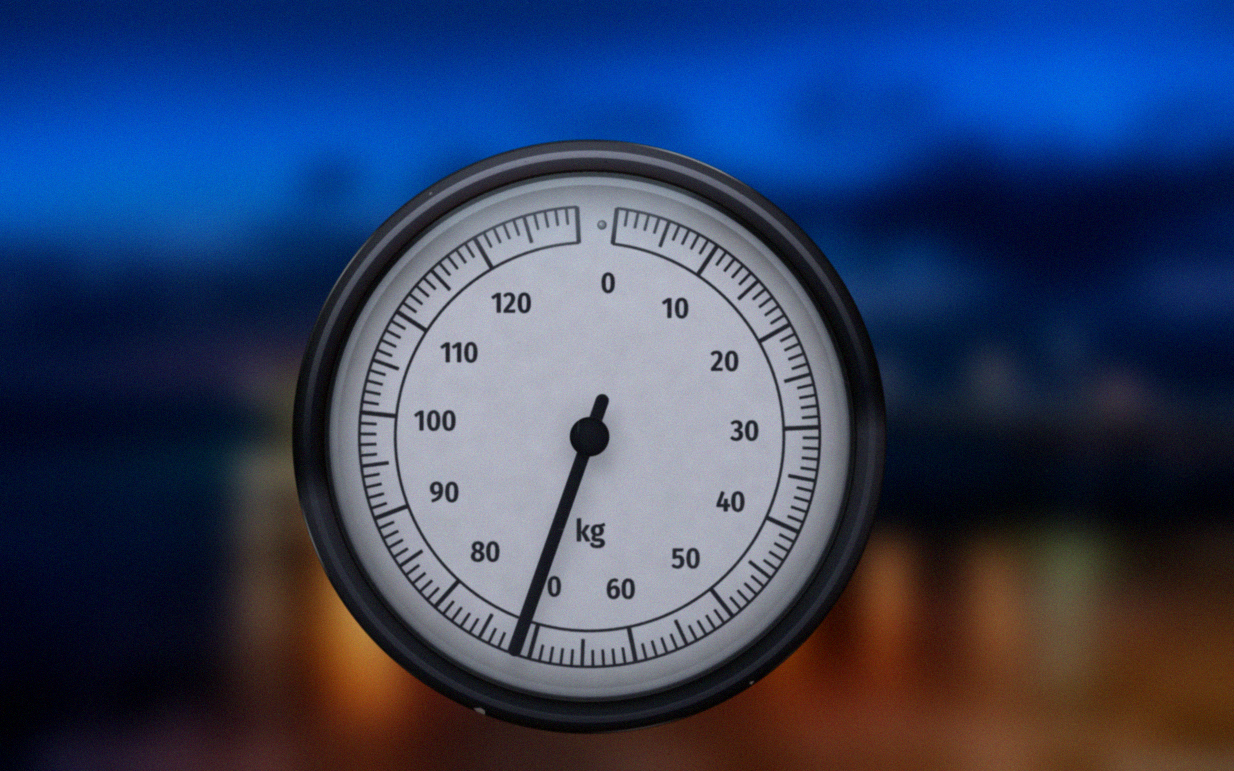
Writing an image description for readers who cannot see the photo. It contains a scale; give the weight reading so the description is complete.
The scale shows 71.5 kg
